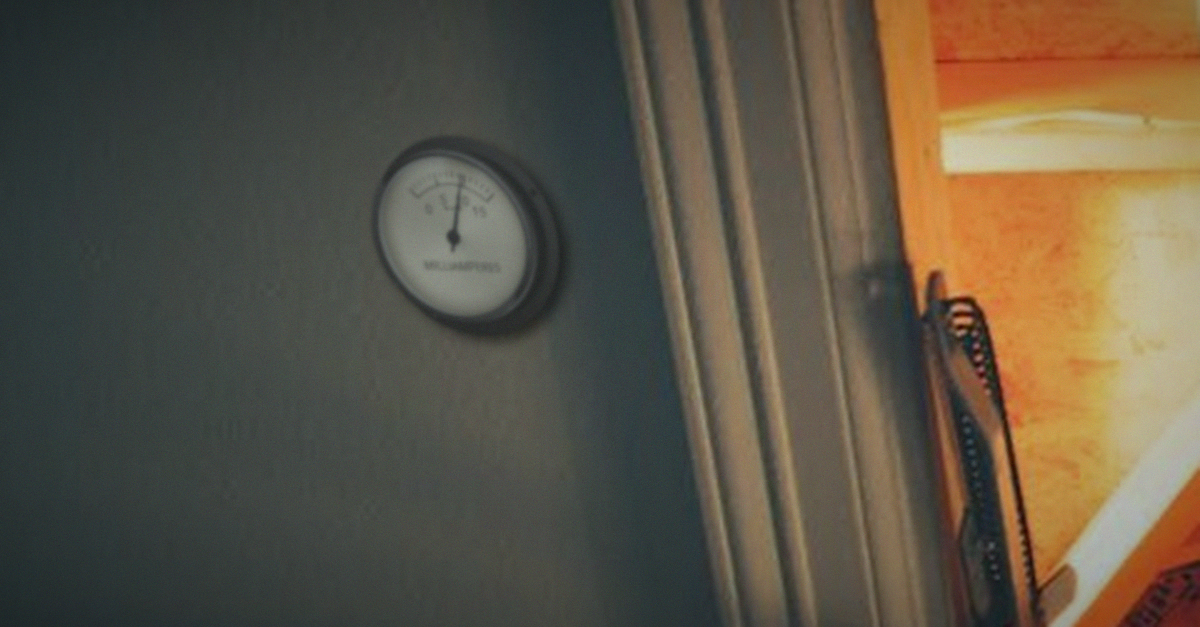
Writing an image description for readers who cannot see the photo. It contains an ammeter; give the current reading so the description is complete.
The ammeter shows 10 mA
